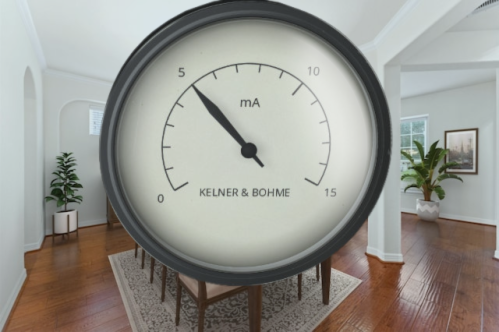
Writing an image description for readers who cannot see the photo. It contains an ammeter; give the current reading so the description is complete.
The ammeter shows 5 mA
